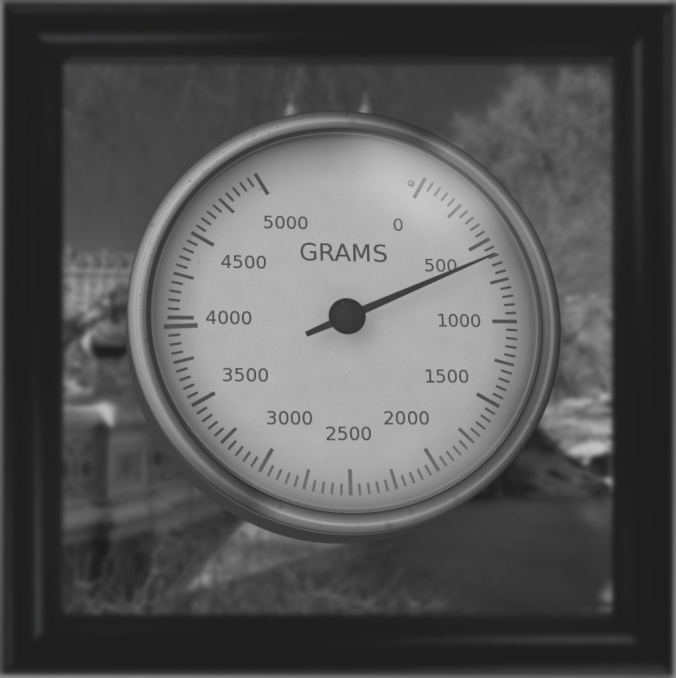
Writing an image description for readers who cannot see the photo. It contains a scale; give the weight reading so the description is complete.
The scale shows 600 g
